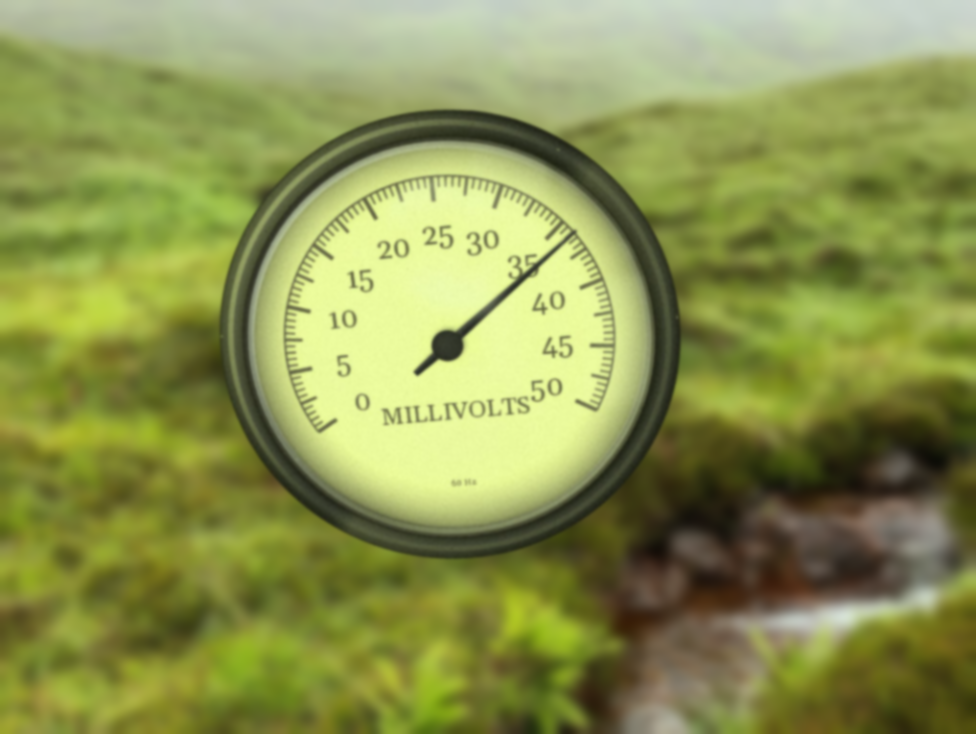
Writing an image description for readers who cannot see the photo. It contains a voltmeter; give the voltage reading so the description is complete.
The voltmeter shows 36 mV
